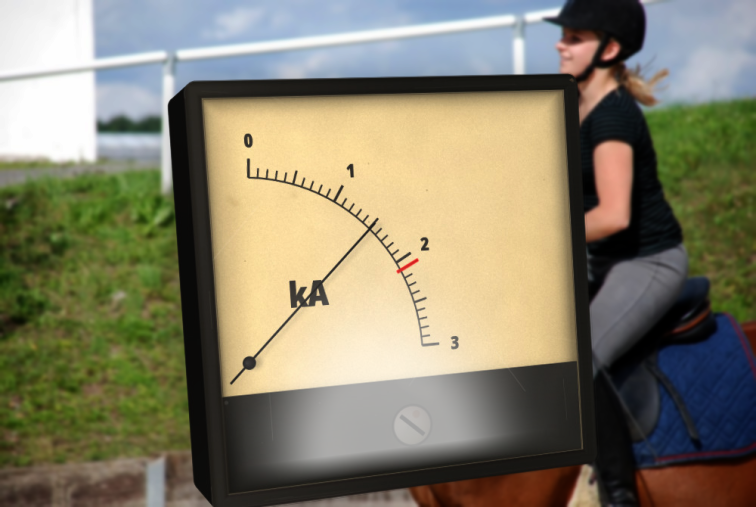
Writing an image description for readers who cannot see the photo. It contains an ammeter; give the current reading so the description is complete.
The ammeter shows 1.5 kA
